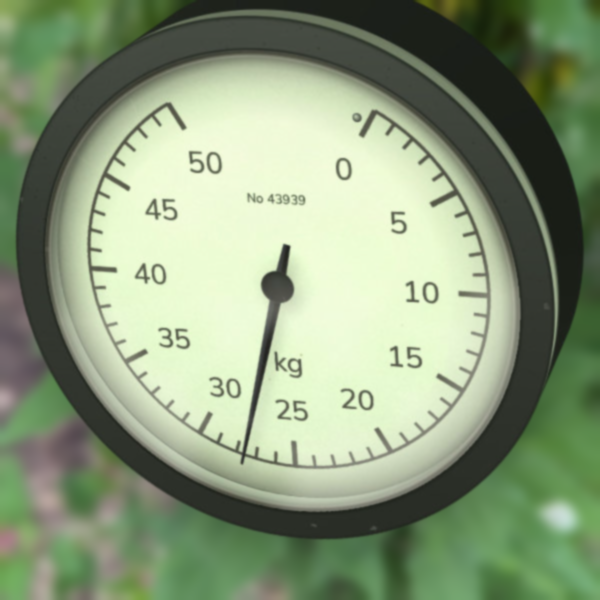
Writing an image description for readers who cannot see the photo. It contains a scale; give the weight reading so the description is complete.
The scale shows 27.5 kg
